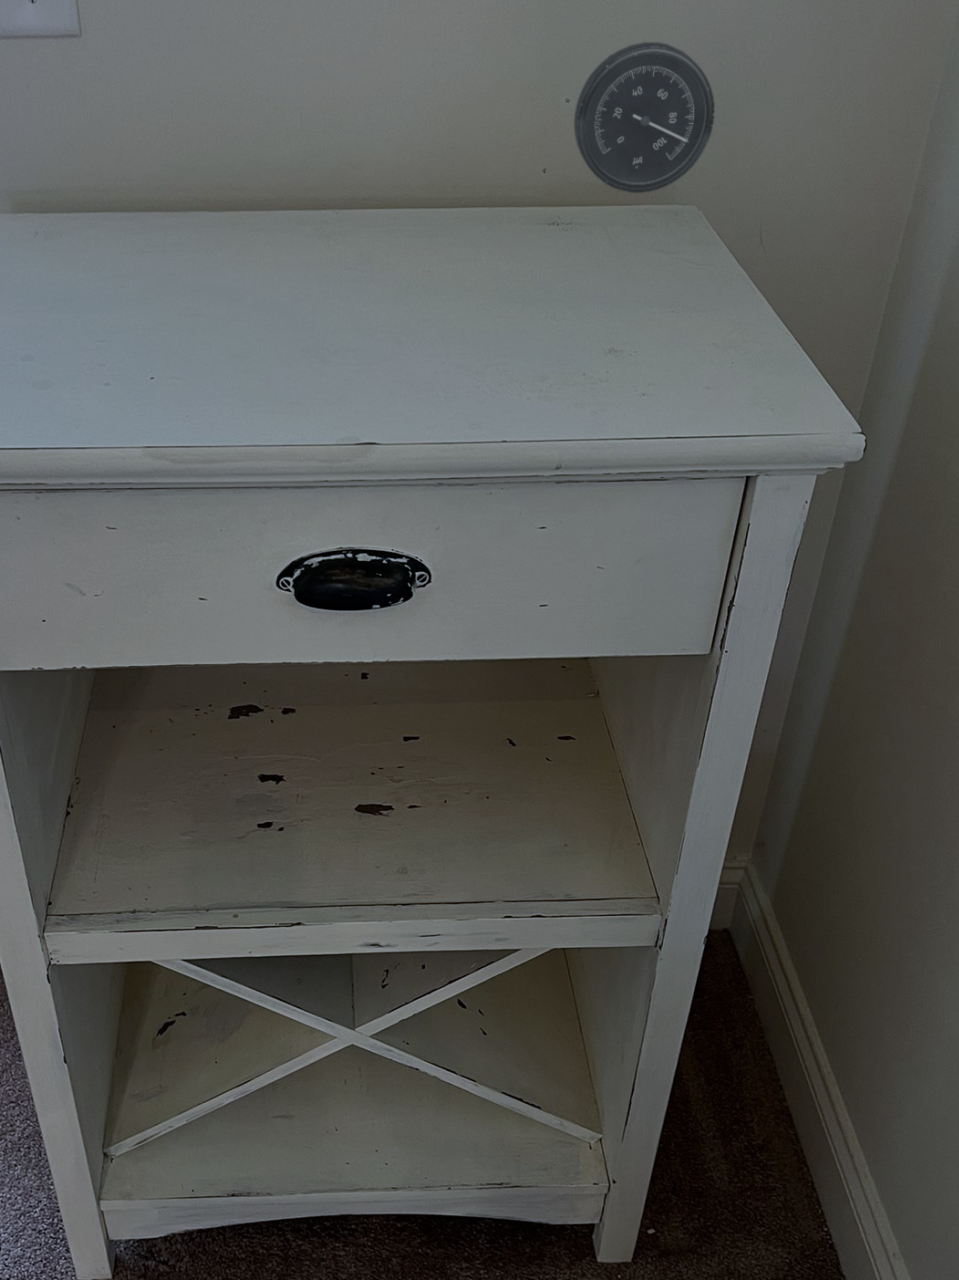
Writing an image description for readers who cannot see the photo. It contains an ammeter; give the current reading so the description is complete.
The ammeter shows 90 µA
